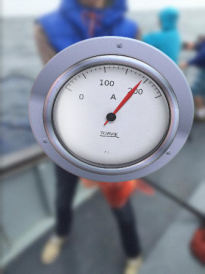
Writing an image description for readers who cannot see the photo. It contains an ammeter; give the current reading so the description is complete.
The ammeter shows 190 A
